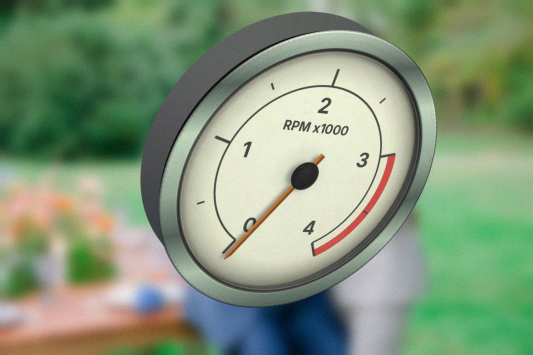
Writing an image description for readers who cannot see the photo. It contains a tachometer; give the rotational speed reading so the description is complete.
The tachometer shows 0 rpm
